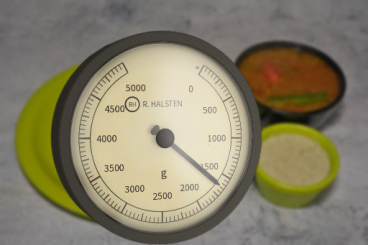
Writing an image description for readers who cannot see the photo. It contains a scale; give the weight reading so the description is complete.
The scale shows 1650 g
